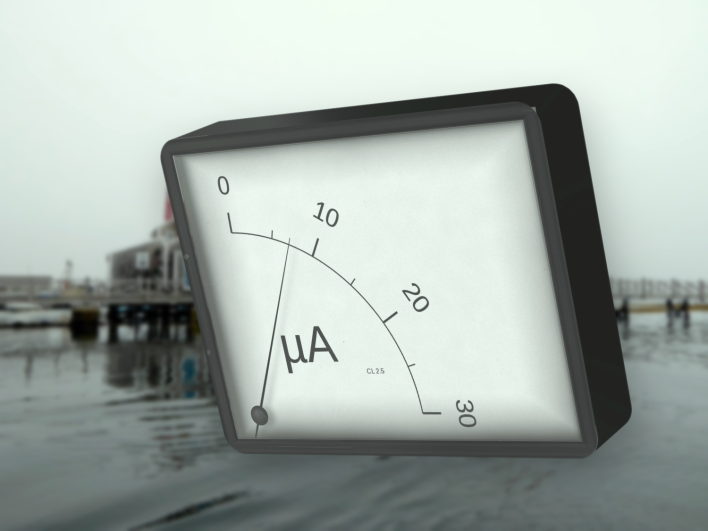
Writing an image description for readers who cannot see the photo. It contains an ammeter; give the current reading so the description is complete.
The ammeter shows 7.5 µA
